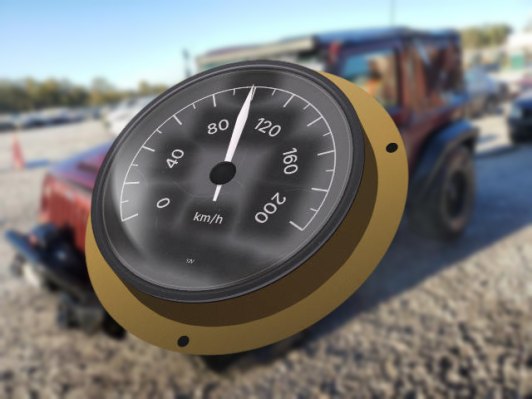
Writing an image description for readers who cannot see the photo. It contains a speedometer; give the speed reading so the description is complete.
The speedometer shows 100 km/h
